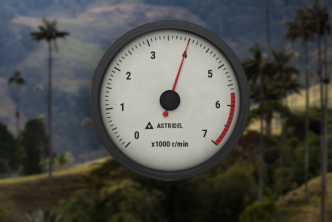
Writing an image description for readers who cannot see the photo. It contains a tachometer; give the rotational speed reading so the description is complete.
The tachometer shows 4000 rpm
